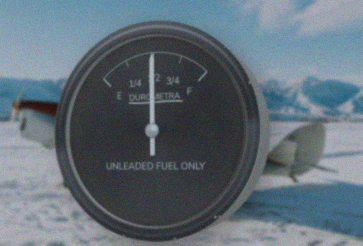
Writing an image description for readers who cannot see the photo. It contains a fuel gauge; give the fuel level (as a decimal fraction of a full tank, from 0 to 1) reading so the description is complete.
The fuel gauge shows 0.5
